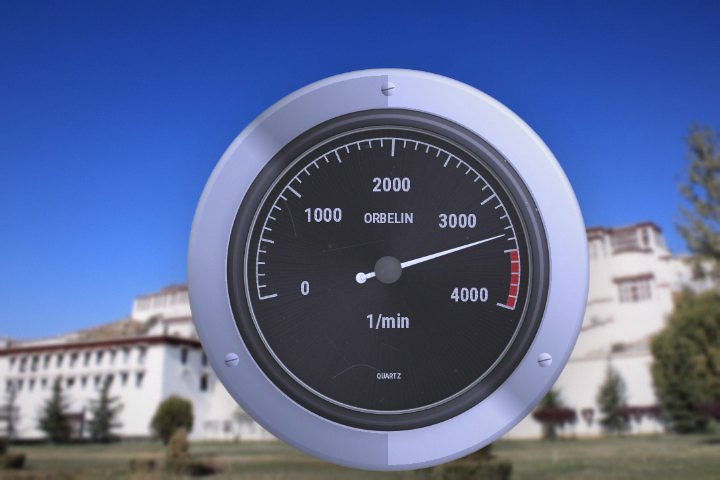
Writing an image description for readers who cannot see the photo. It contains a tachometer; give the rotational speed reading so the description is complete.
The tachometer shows 3350 rpm
